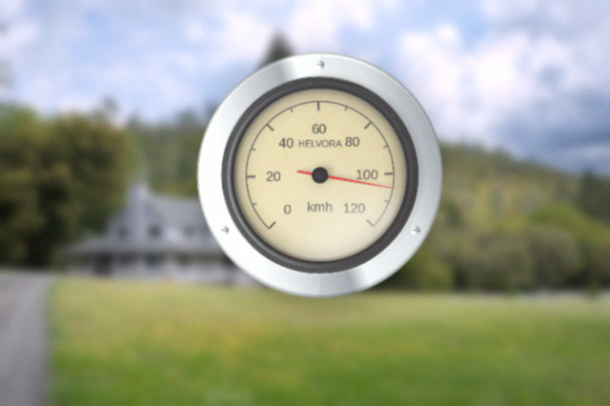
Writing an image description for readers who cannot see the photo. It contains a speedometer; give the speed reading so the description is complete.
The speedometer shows 105 km/h
